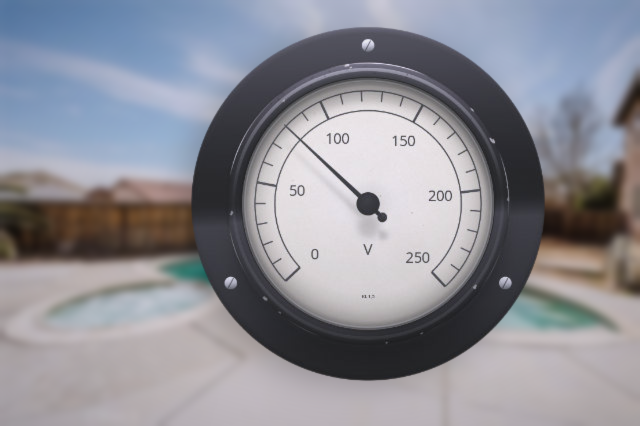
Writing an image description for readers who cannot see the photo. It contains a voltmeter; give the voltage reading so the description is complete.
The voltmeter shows 80 V
